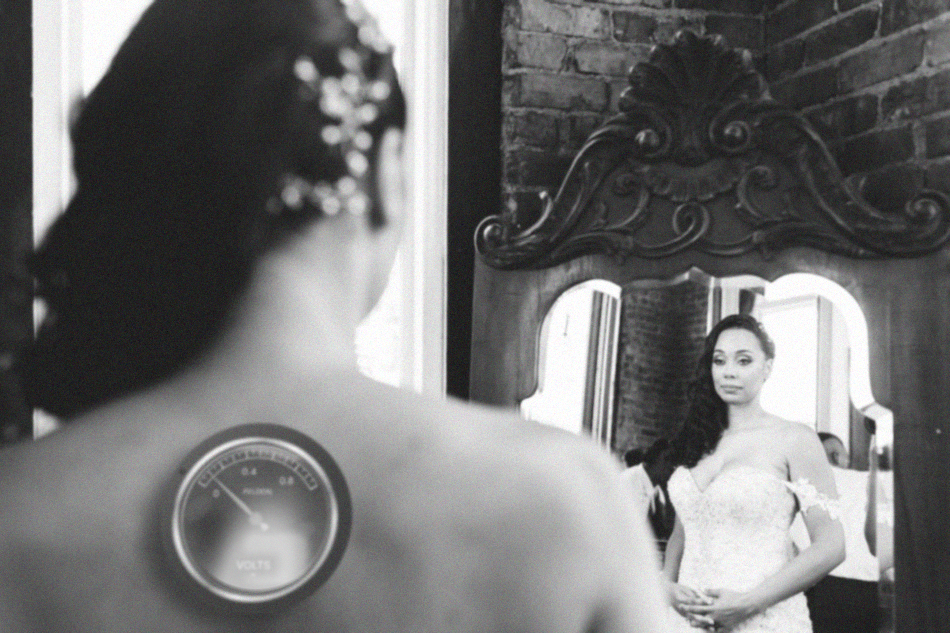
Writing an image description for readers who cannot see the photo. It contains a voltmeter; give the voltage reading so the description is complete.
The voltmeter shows 0.1 V
